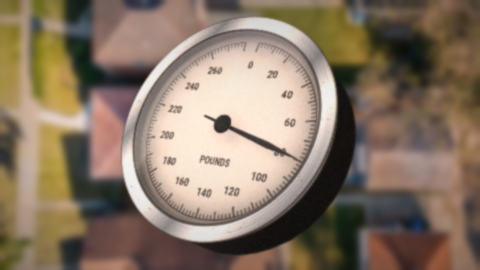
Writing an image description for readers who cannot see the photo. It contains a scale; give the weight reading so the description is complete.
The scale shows 80 lb
